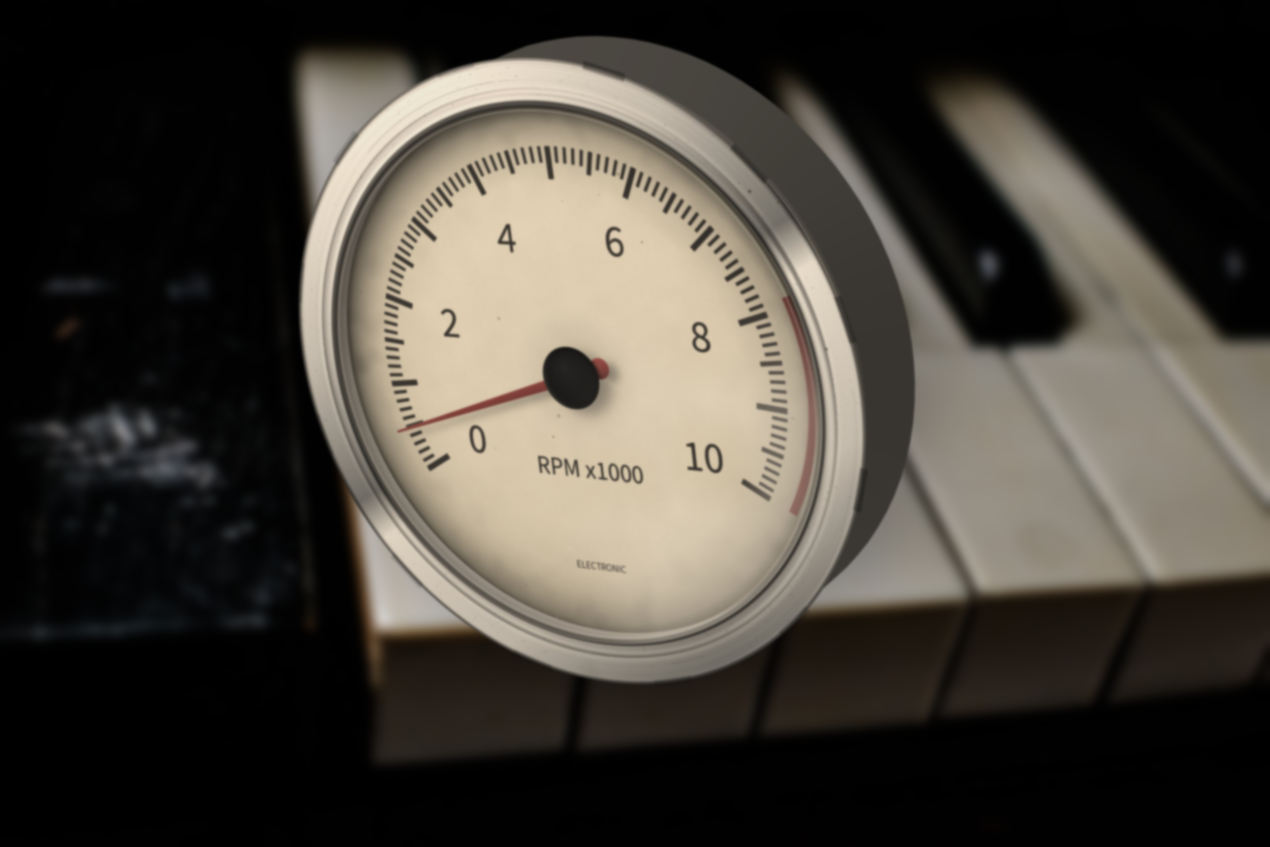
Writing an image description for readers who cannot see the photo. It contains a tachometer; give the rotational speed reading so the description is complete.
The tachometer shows 500 rpm
